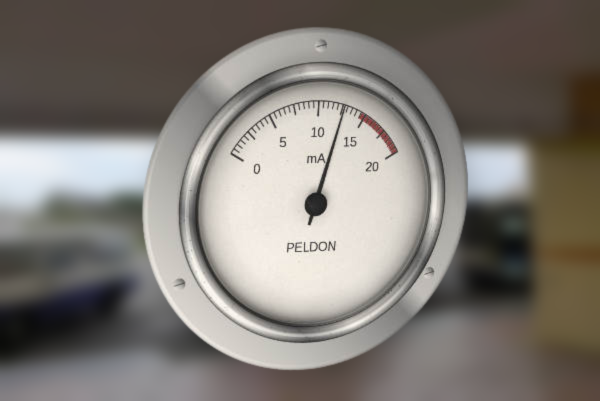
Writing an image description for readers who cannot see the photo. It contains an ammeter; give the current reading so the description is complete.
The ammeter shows 12.5 mA
